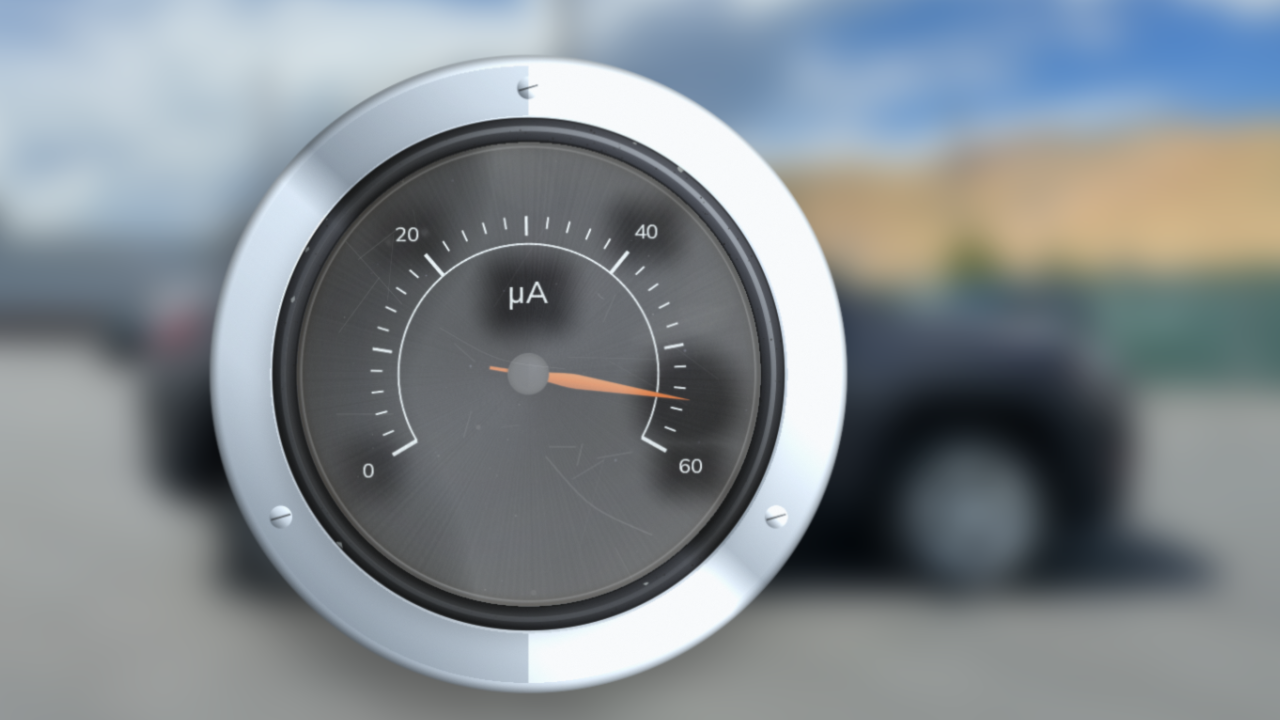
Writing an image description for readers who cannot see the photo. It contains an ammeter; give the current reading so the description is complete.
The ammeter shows 55 µA
